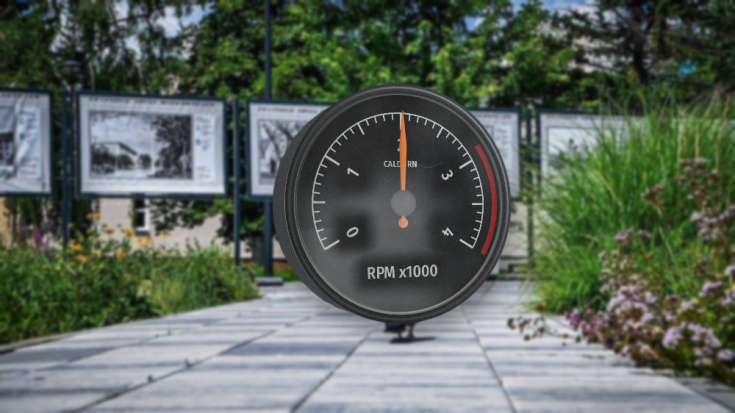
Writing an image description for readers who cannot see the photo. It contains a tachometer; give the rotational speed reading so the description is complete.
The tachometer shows 2000 rpm
